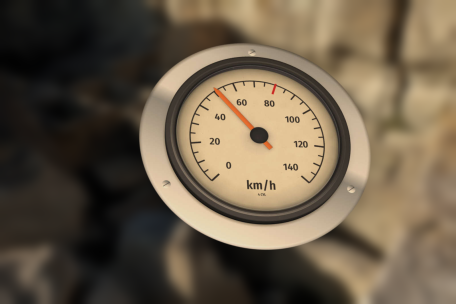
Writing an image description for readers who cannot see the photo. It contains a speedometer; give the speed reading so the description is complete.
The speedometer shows 50 km/h
